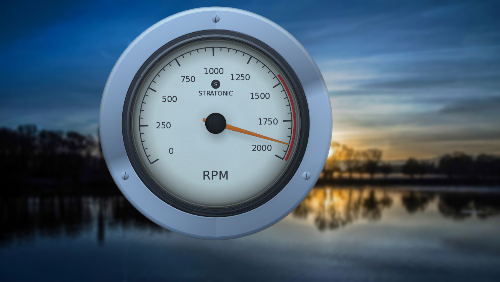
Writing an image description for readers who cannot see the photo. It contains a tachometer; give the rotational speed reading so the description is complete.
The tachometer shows 1900 rpm
